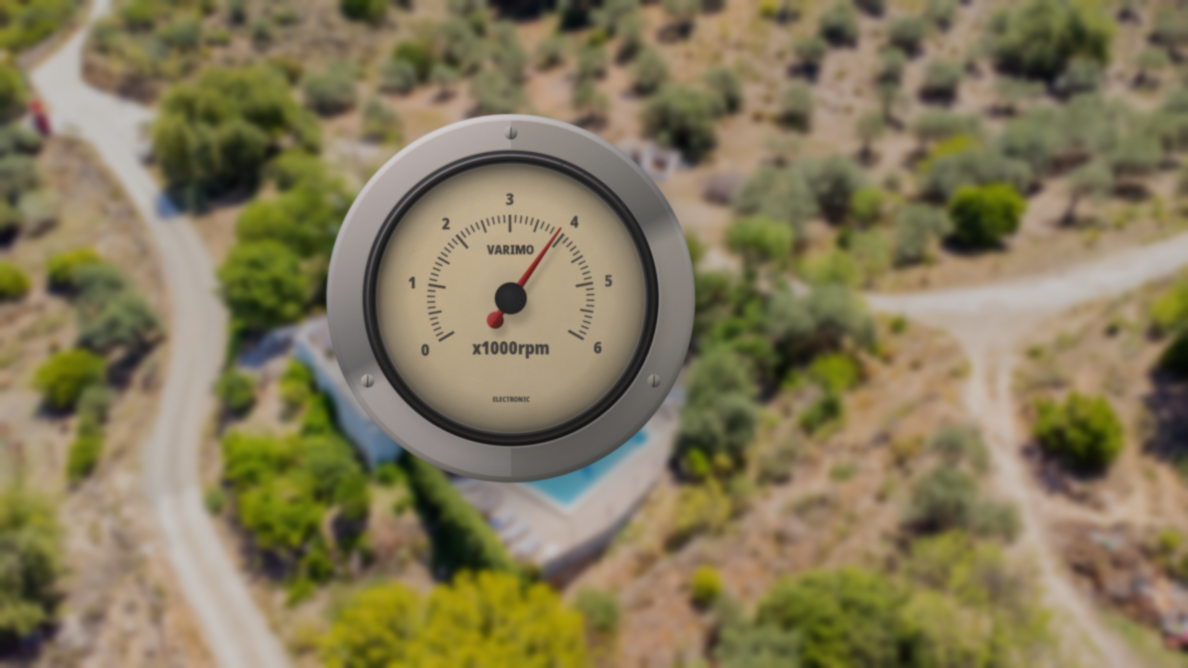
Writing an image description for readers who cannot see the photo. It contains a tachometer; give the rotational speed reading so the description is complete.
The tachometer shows 3900 rpm
